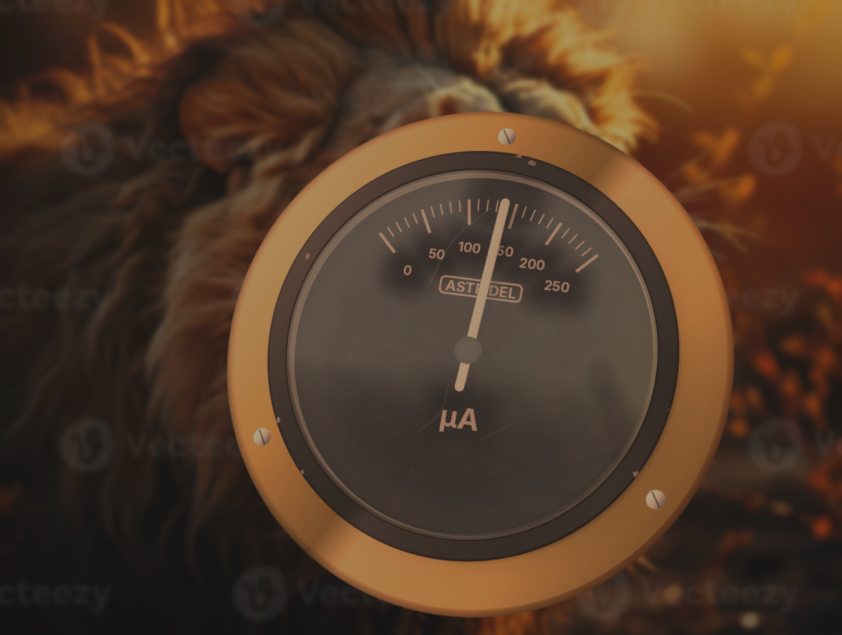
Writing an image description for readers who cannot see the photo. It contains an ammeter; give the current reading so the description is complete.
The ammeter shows 140 µA
